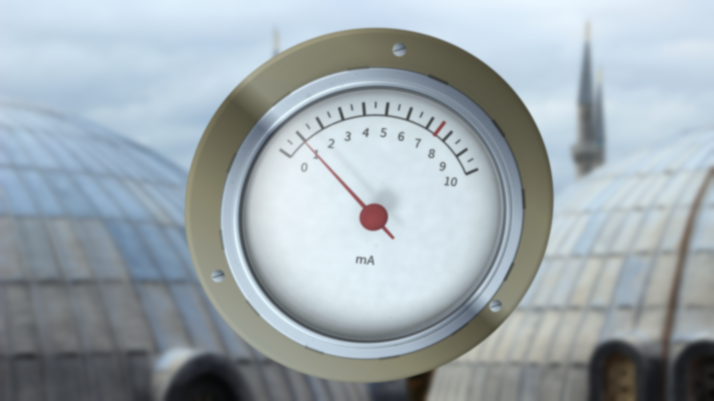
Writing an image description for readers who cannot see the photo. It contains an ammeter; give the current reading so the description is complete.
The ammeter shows 1 mA
